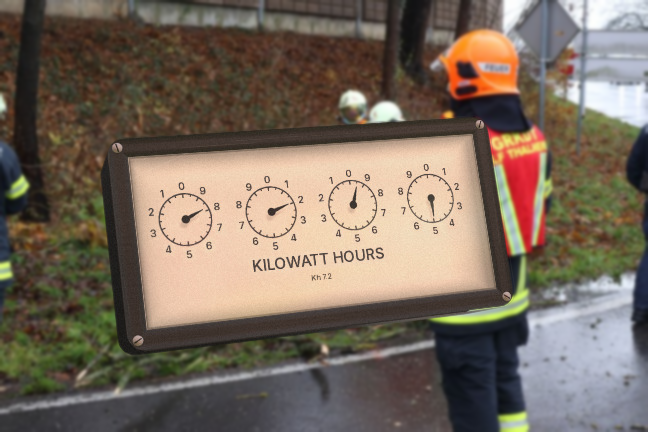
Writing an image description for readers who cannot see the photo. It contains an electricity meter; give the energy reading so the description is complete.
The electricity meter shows 8195 kWh
